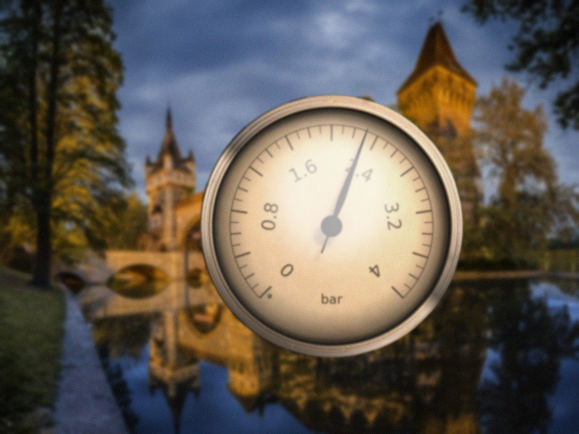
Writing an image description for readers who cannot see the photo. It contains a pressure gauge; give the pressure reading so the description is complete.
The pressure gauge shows 2.3 bar
